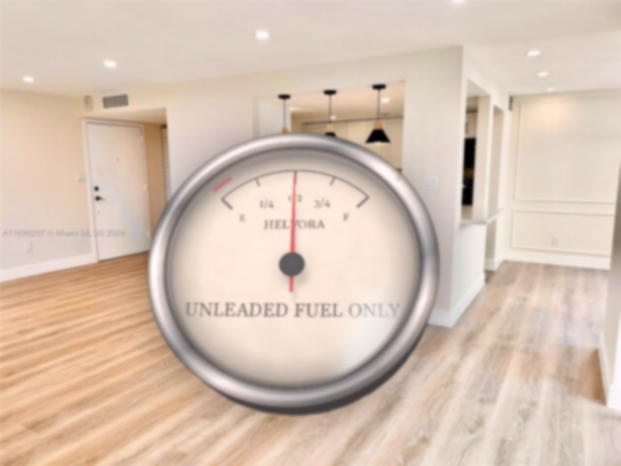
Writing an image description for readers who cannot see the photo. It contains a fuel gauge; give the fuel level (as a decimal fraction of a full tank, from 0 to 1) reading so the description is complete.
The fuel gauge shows 0.5
